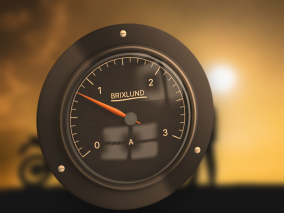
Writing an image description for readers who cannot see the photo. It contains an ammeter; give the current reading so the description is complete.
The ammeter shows 0.8 A
